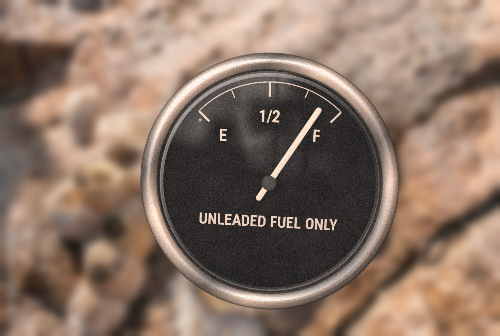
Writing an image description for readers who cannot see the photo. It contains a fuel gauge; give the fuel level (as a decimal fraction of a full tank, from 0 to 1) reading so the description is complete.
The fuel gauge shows 0.875
